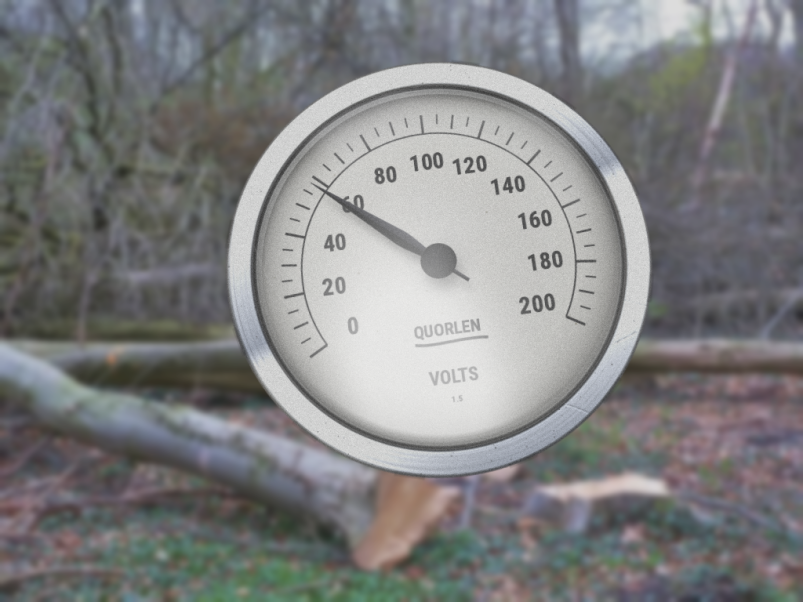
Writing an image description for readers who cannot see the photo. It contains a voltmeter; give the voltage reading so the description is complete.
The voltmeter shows 57.5 V
